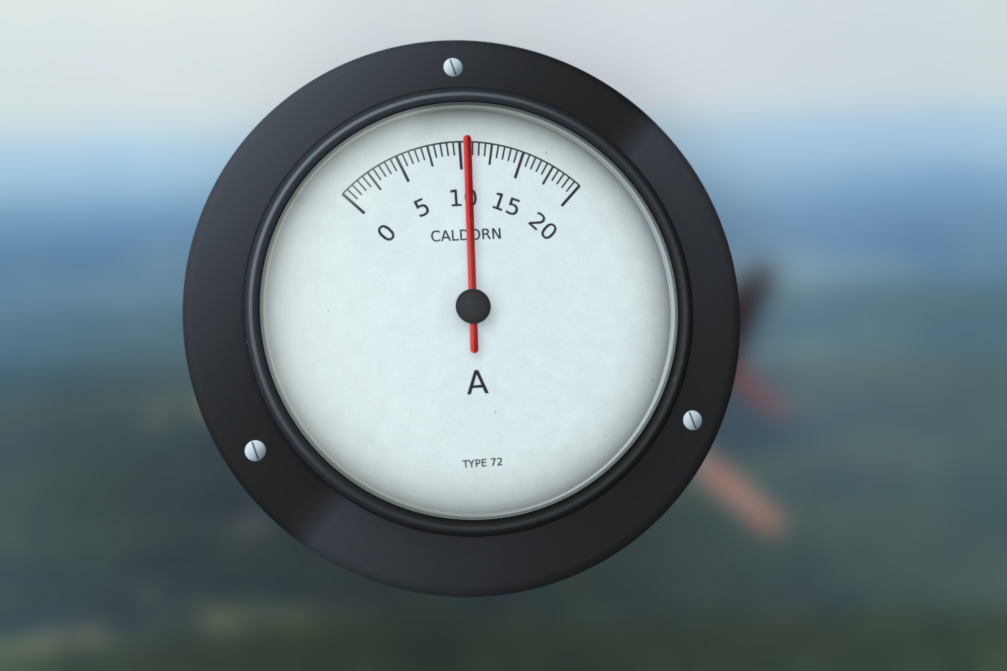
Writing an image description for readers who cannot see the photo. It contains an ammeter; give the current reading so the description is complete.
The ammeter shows 10.5 A
